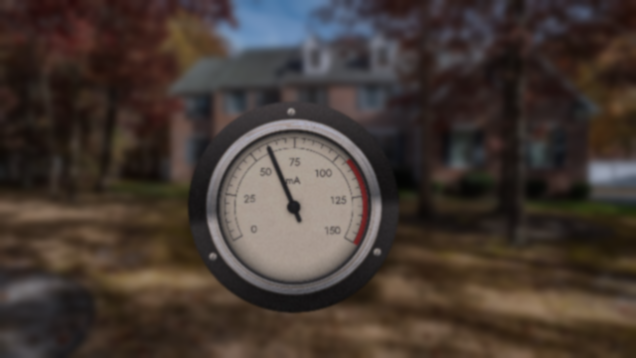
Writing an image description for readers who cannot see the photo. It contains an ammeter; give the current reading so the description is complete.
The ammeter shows 60 mA
